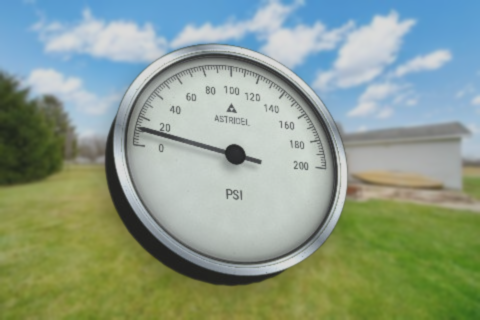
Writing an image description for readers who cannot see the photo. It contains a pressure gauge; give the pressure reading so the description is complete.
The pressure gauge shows 10 psi
